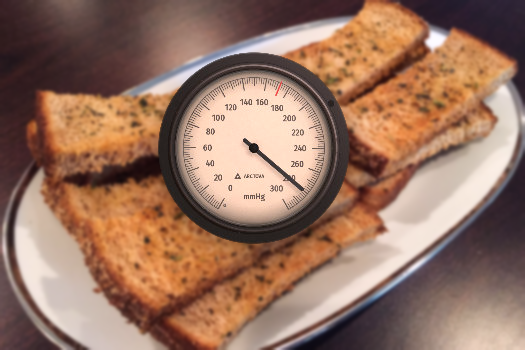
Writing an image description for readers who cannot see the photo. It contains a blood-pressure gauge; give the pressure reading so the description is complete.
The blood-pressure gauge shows 280 mmHg
